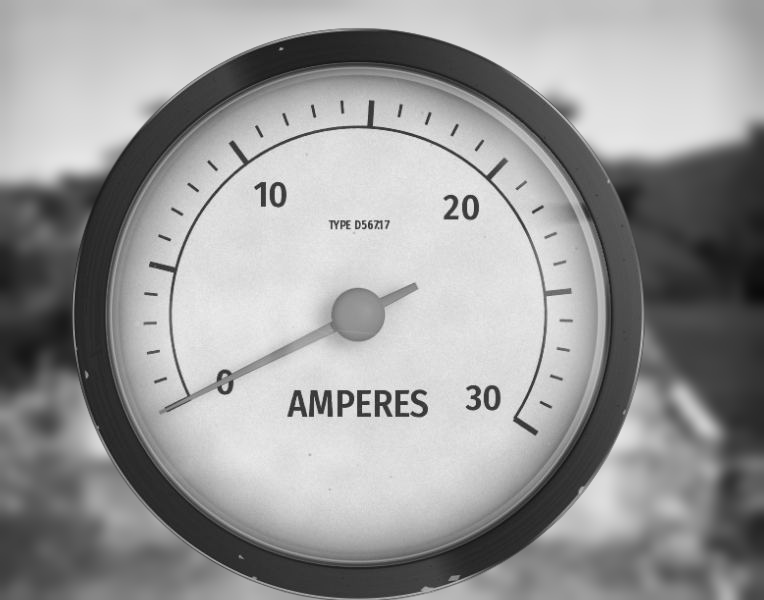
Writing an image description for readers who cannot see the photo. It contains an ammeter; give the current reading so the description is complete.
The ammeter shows 0 A
